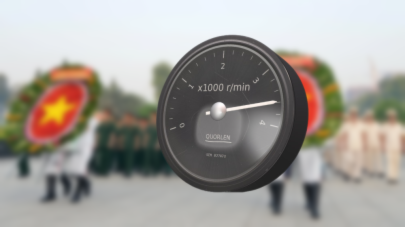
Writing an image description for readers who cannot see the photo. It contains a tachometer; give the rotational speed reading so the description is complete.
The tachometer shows 3600 rpm
